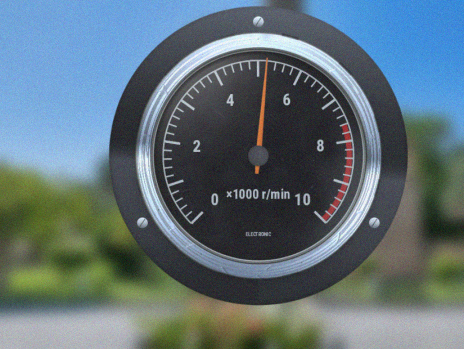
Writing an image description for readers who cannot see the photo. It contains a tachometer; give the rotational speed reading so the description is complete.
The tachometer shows 5200 rpm
